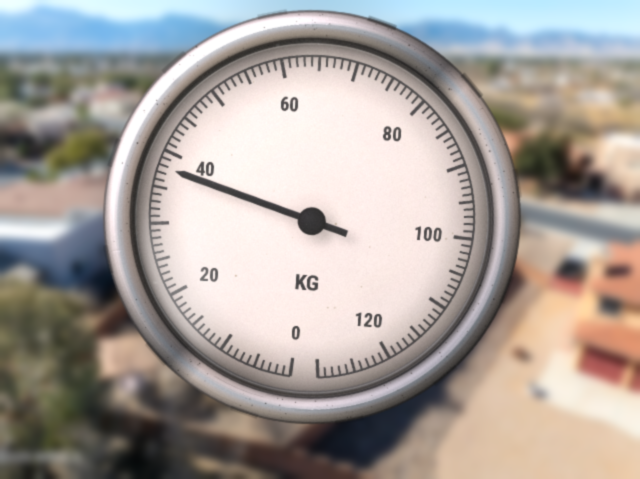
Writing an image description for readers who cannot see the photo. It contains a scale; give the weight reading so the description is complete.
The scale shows 38 kg
